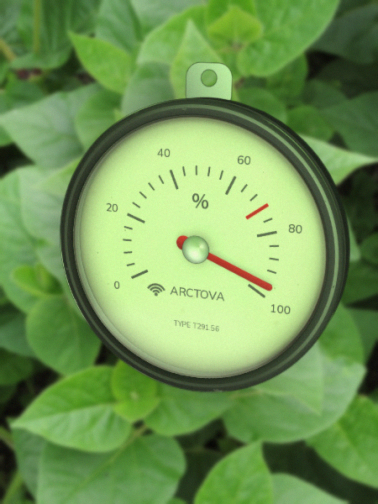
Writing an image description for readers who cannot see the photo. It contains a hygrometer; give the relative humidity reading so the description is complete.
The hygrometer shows 96 %
